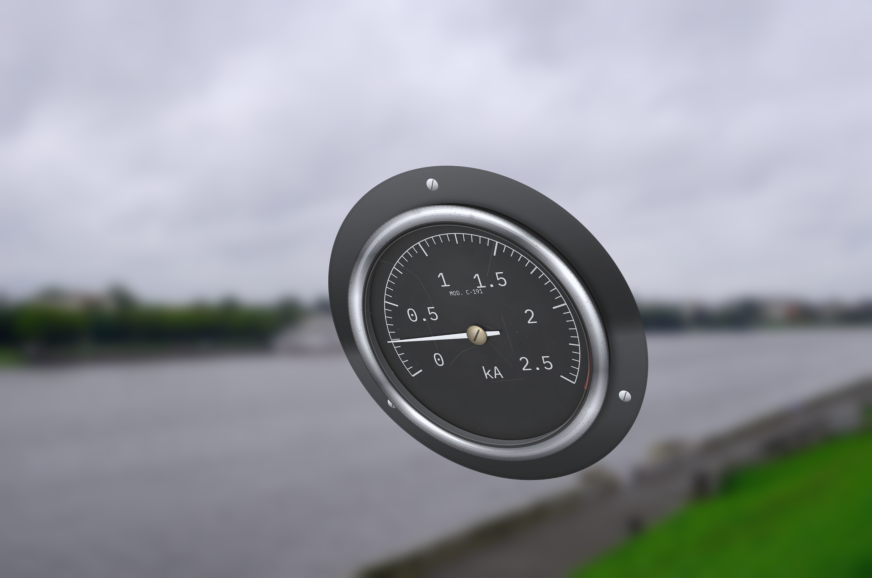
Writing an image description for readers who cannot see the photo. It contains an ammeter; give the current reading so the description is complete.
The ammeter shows 0.25 kA
